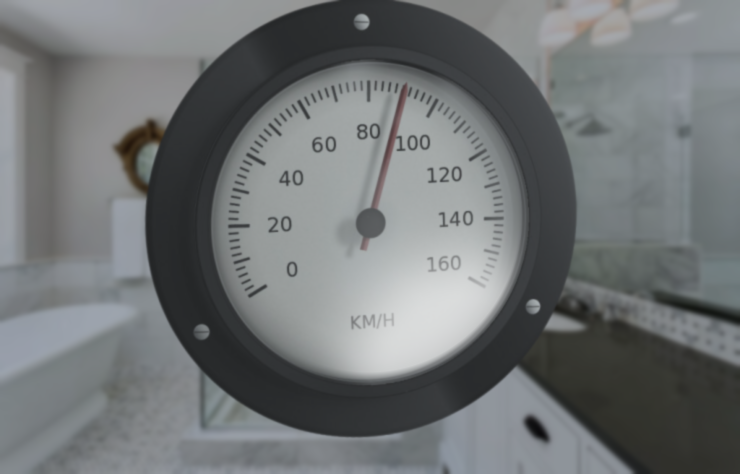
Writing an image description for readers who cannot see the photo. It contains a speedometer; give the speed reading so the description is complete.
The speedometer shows 90 km/h
